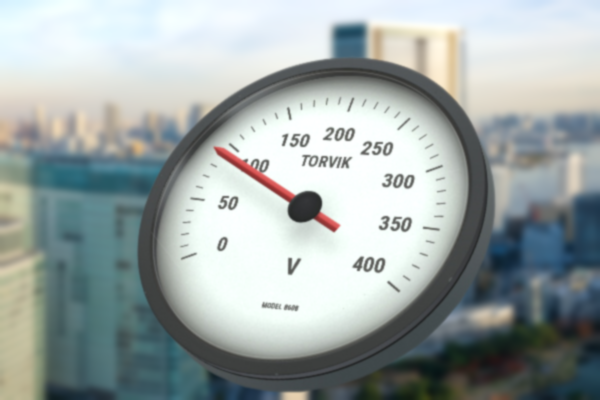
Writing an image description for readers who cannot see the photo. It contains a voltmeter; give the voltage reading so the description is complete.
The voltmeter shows 90 V
